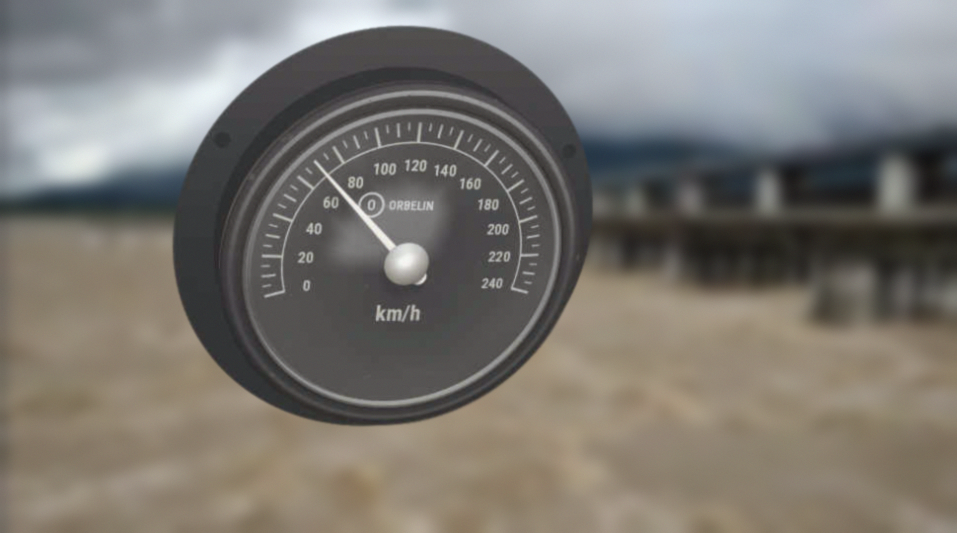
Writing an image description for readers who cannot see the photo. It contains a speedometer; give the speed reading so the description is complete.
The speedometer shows 70 km/h
